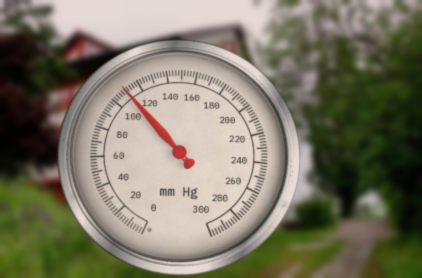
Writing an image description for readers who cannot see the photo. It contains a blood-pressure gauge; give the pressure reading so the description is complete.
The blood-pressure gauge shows 110 mmHg
